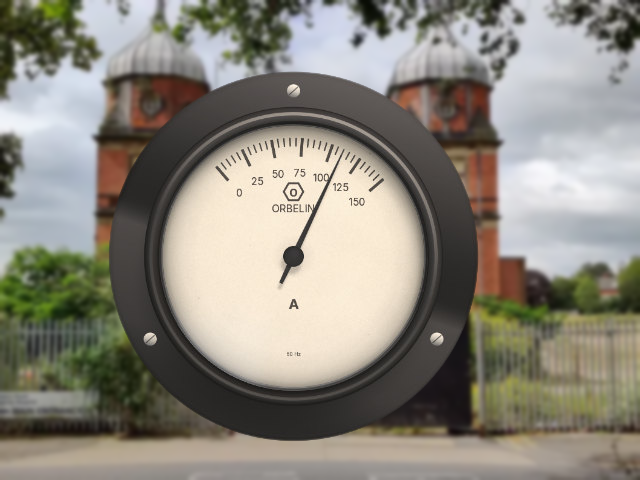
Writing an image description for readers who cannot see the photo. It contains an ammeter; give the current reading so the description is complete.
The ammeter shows 110 A
